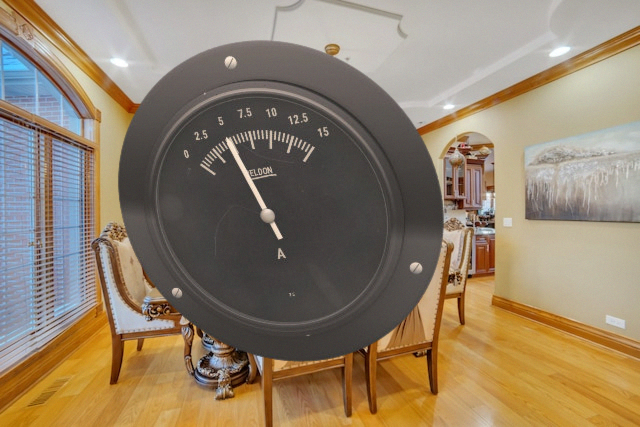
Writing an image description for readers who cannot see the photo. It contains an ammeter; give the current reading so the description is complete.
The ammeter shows 5 A
